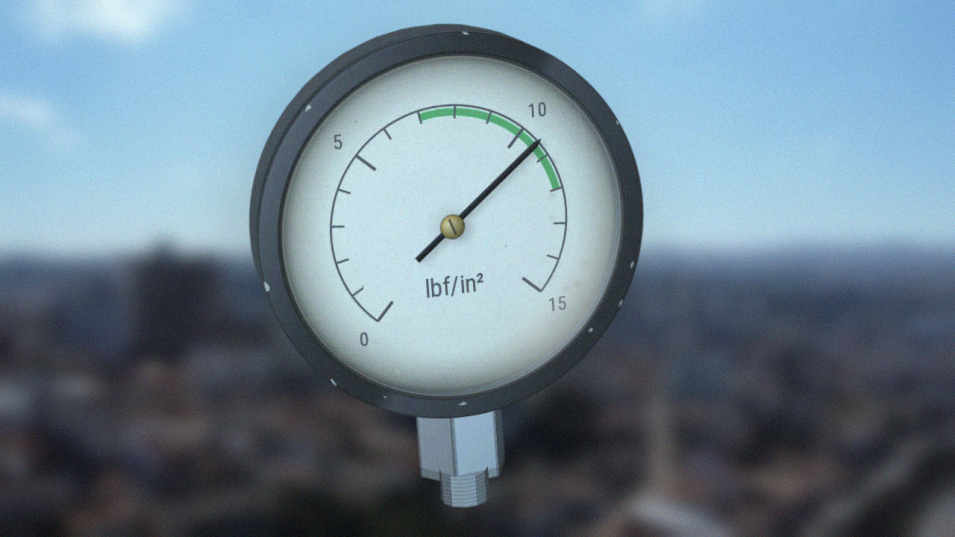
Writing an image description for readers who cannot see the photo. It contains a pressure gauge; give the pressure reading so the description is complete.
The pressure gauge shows 10.5 psi
